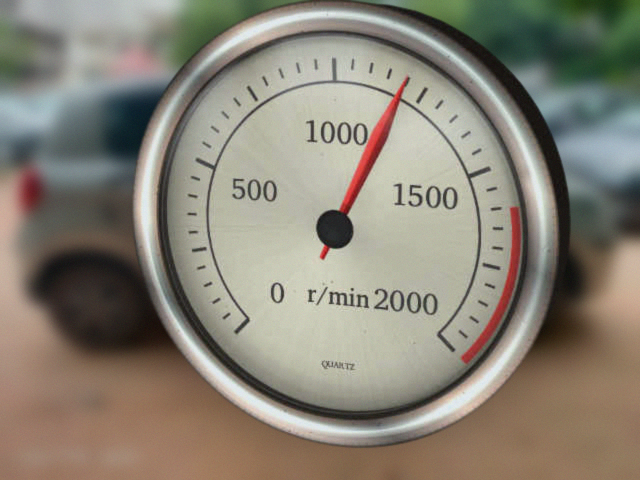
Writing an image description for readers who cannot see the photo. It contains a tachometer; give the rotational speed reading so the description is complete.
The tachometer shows 1200 rpm
